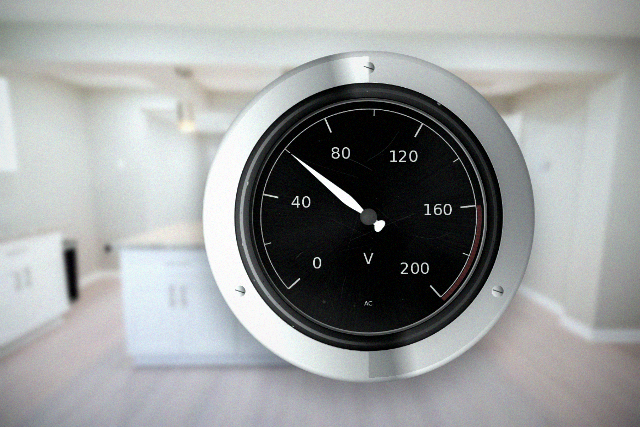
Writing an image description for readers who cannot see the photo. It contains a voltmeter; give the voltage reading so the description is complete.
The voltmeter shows 60 V
